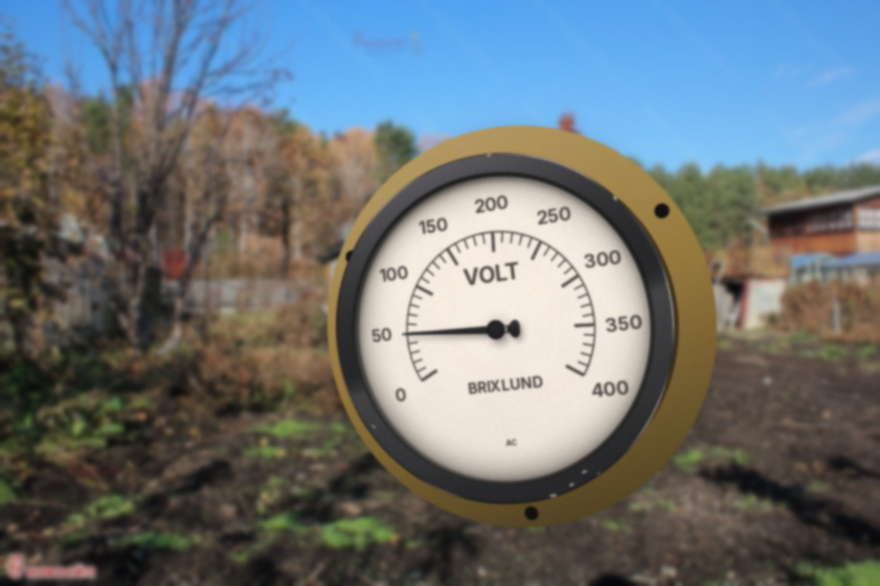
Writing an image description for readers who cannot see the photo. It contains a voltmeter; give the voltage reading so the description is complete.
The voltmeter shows 50 V
